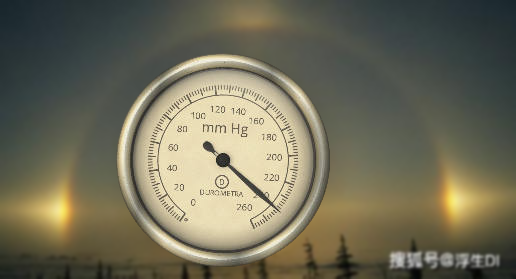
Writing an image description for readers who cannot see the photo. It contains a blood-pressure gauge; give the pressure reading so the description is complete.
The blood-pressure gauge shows 240 mmHg
